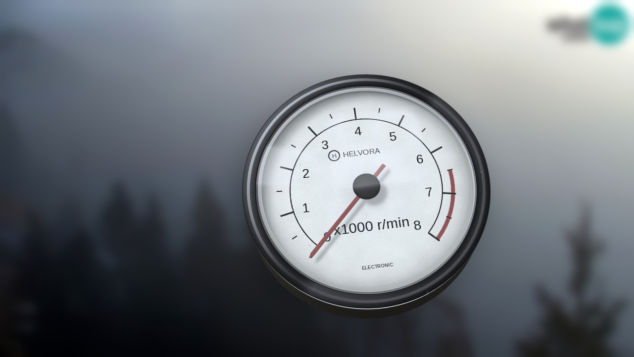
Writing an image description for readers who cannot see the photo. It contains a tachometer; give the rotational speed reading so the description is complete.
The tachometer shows 0 rpm
